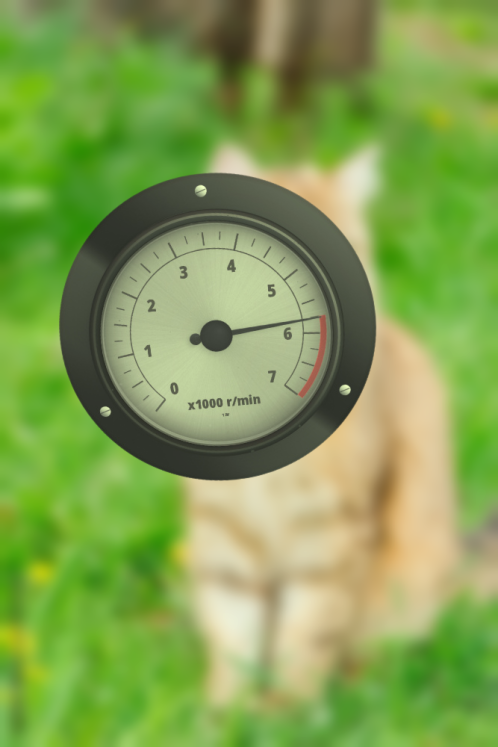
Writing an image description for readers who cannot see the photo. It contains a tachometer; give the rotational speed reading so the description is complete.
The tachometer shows 5750 rpm
